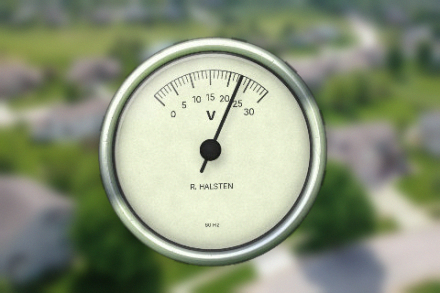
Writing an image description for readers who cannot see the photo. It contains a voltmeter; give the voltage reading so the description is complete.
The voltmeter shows 23 V
